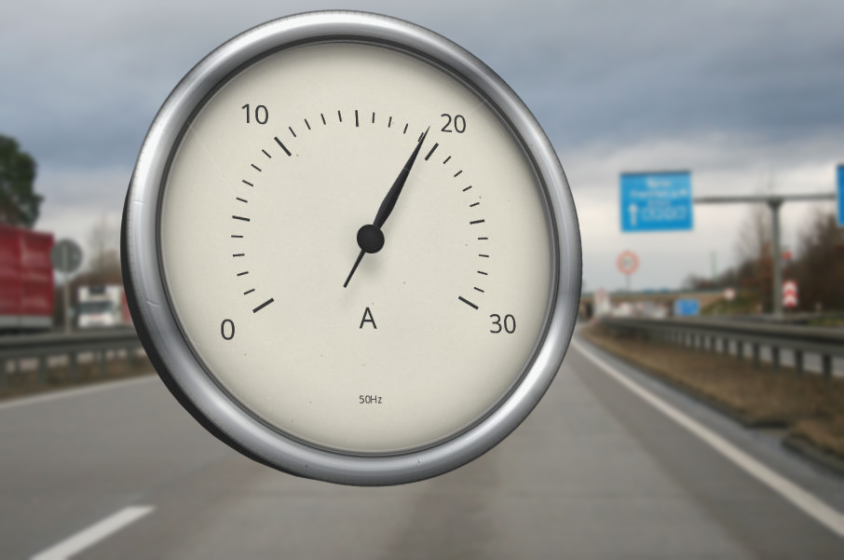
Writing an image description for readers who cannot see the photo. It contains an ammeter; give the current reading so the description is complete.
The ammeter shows 19 A
